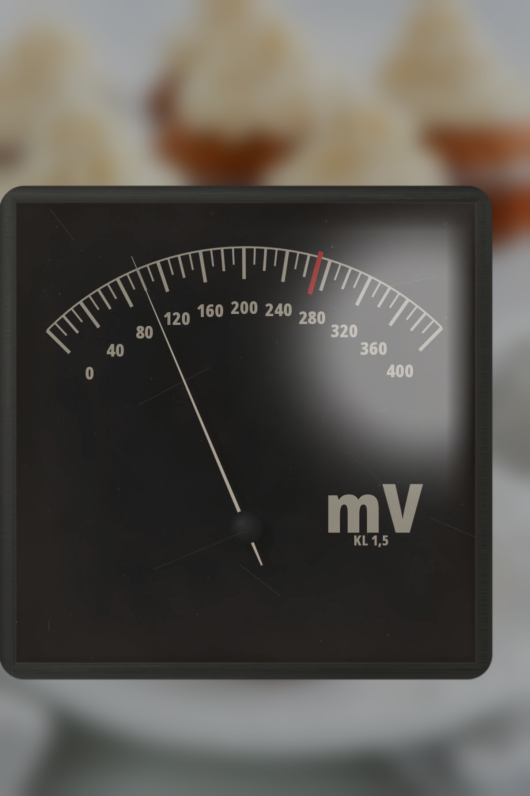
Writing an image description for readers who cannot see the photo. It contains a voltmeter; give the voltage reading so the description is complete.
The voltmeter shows 100 mV
